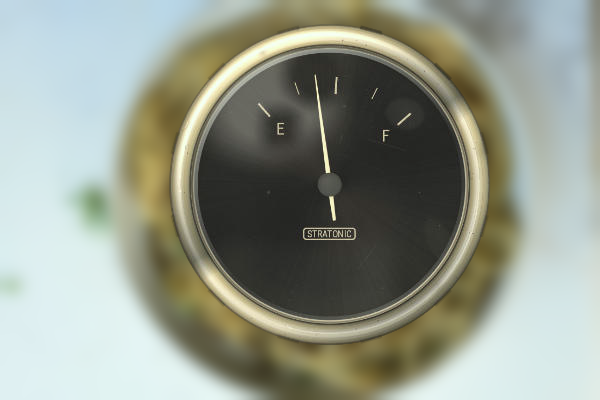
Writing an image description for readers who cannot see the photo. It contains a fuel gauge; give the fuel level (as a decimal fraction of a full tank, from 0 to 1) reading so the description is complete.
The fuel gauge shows 0.375
